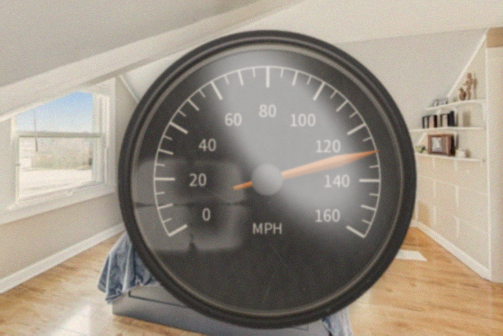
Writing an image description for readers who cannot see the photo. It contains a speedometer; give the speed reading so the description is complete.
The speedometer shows 130 mph
